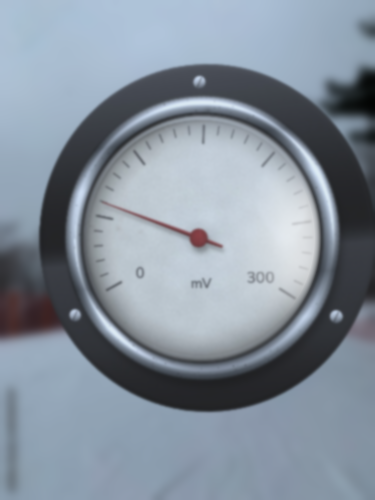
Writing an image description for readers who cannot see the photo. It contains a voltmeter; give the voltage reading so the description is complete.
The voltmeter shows 60 mV
